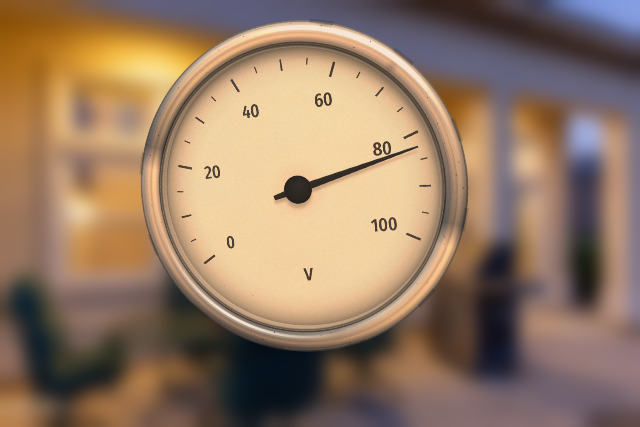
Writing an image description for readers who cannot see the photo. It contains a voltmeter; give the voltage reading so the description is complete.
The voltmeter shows 82.5 V
